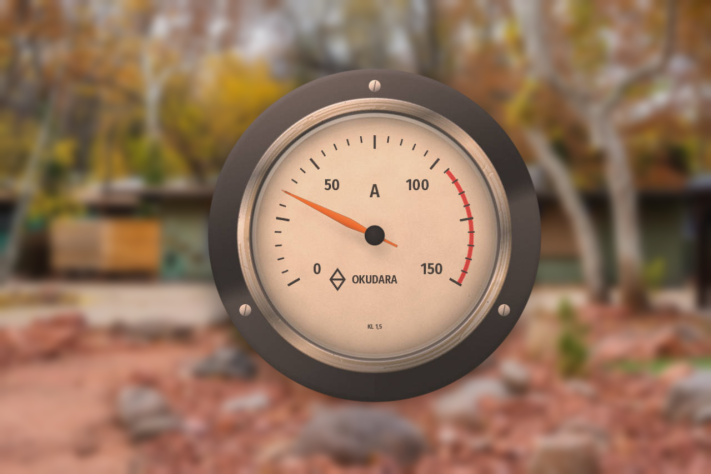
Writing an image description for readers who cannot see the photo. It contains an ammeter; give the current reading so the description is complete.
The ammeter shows 35 A
